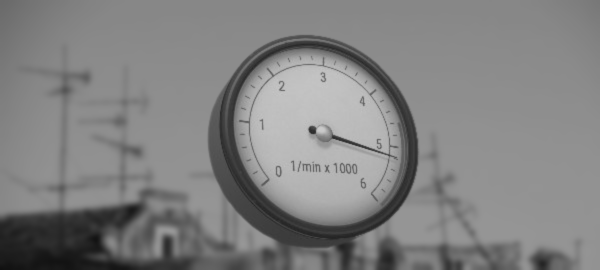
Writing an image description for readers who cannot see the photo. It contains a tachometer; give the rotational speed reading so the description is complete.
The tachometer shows 5200 rpm
